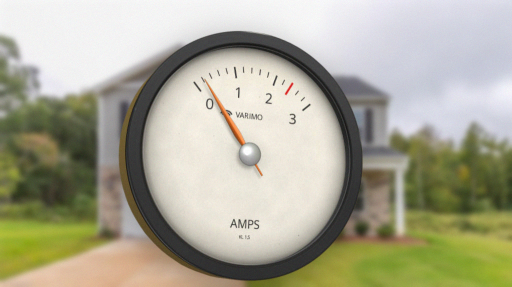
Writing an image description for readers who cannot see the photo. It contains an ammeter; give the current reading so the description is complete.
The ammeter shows 0.2 A
